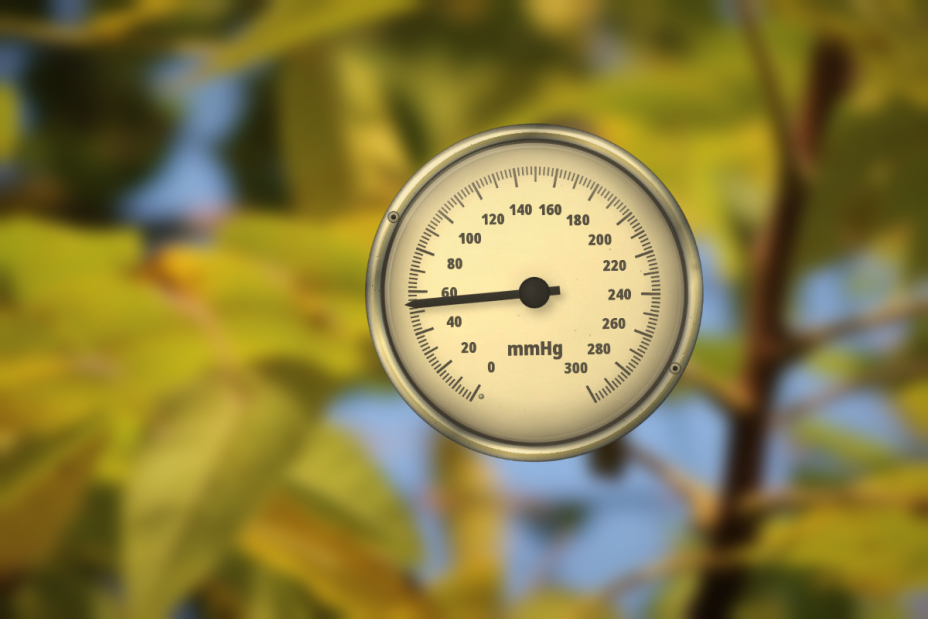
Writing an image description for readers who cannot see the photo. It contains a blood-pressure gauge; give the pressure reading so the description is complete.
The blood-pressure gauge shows 54 mmHg
